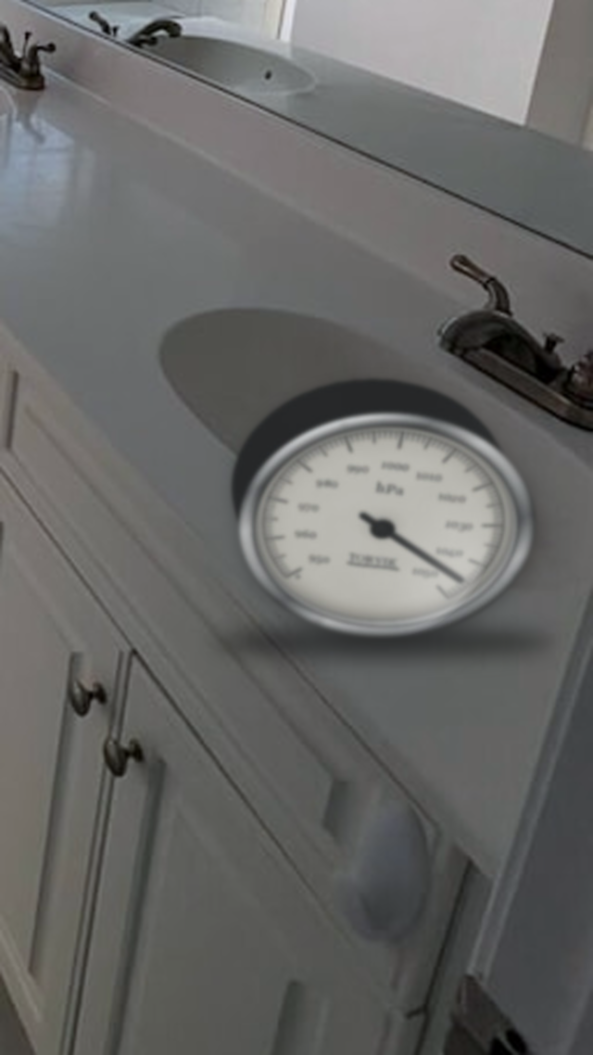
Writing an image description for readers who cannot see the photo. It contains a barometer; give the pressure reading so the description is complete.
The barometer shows 1045 hPa
